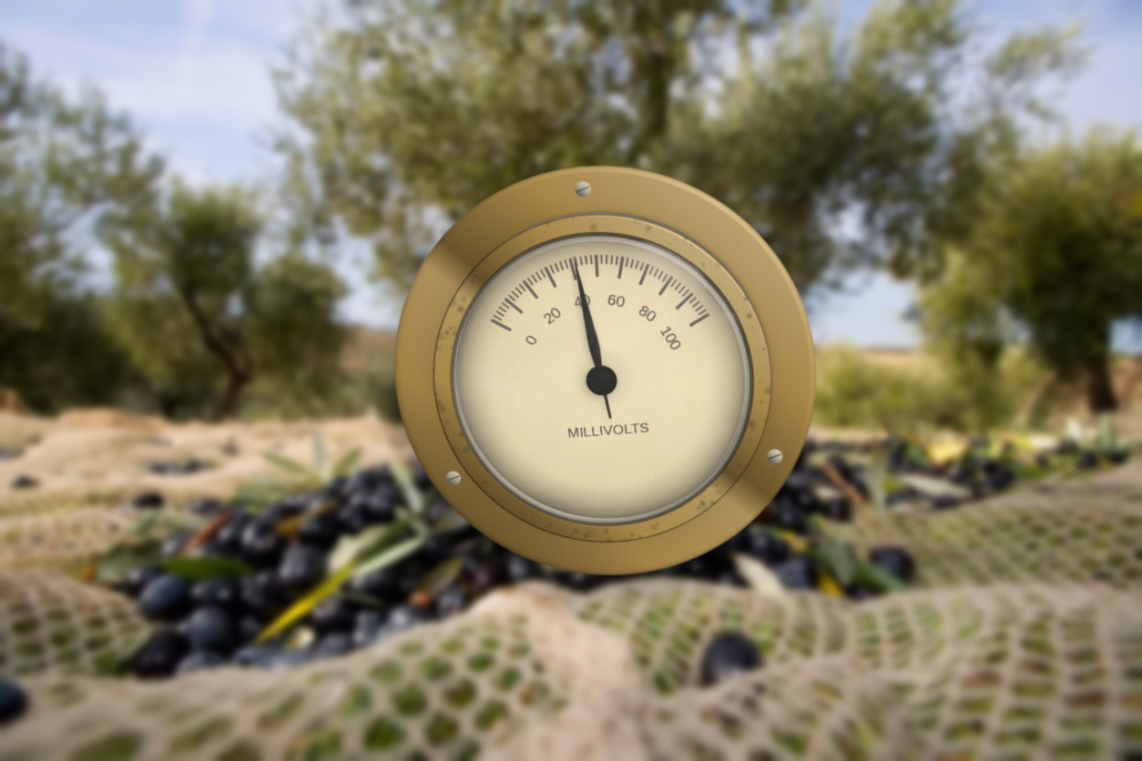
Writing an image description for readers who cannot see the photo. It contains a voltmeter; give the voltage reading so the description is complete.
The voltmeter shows 42 mV
